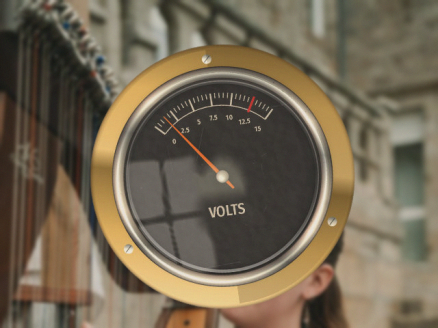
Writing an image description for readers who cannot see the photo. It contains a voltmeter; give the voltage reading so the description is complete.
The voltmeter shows 1.5 V
